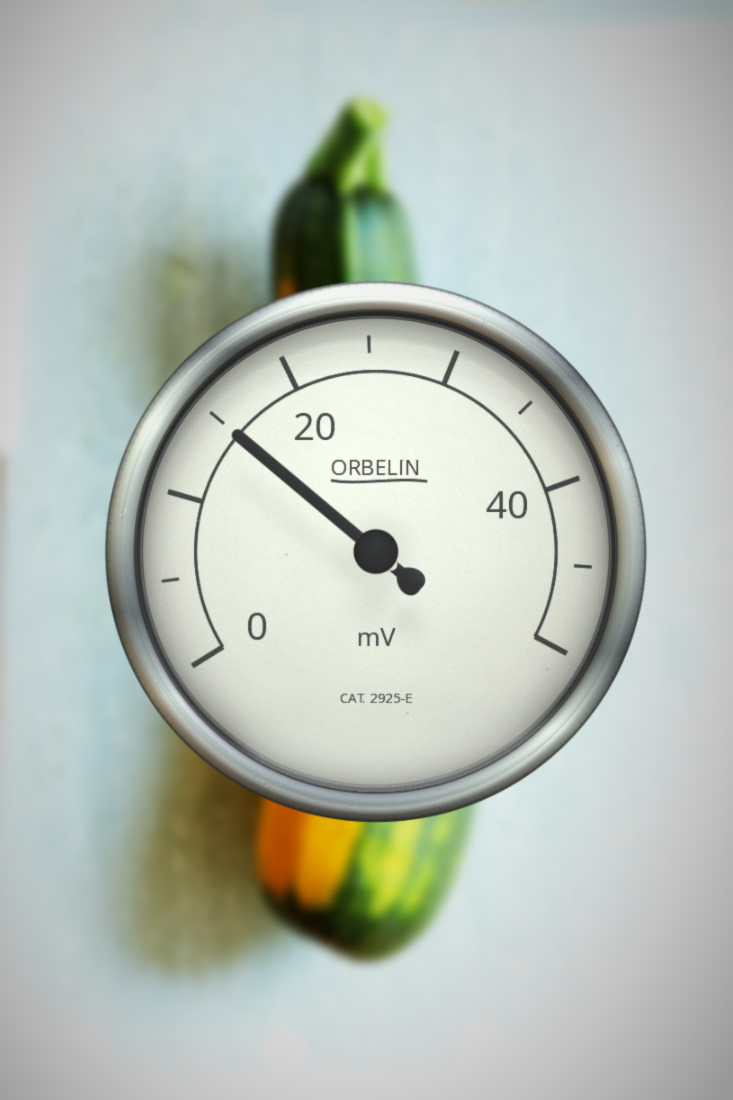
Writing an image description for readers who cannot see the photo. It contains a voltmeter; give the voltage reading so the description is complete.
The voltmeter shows 15 mV
